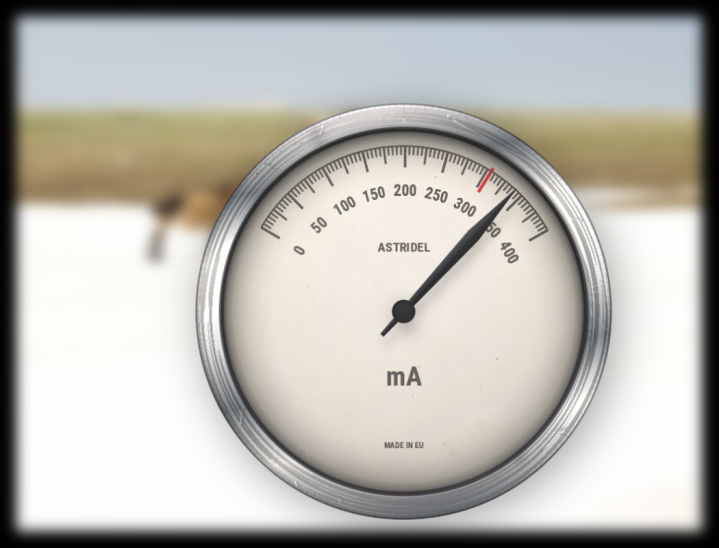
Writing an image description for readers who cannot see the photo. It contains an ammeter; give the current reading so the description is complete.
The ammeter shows 340 mA
